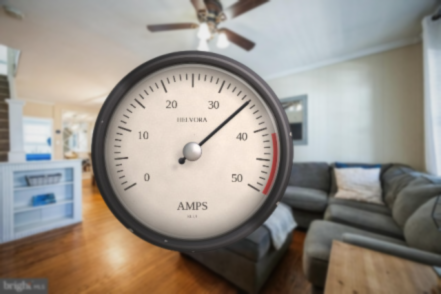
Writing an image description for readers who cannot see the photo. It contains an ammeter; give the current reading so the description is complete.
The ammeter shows 35 A
